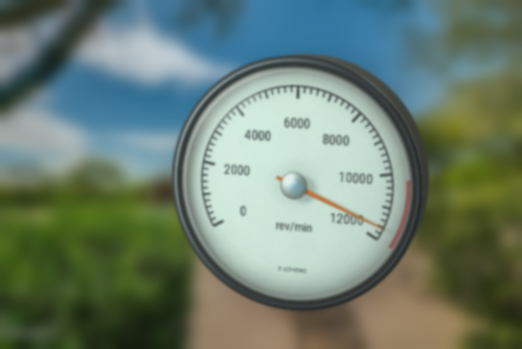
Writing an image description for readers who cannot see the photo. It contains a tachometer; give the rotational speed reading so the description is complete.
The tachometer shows 11600 rpm
